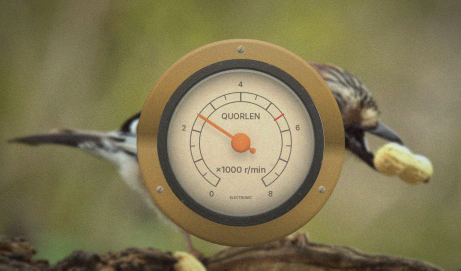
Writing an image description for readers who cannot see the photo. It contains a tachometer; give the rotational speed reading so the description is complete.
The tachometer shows 2500 rpm
